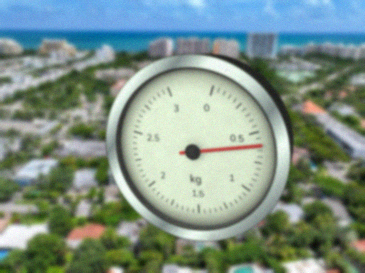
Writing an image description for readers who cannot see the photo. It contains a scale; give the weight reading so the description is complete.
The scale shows 0.6 kg
